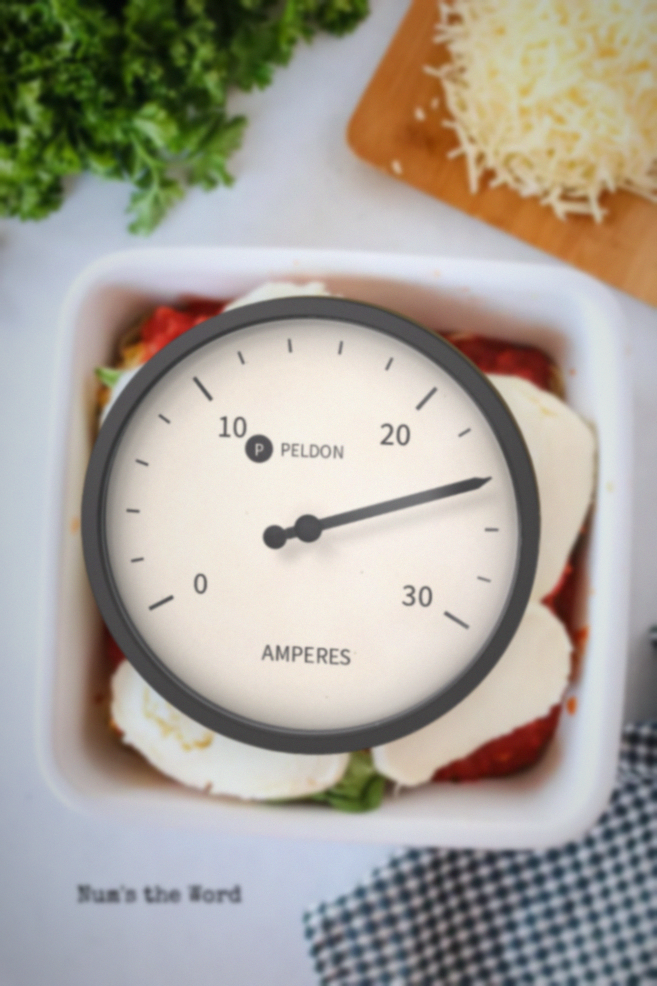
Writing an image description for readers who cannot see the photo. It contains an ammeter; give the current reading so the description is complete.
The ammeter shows 24 A
